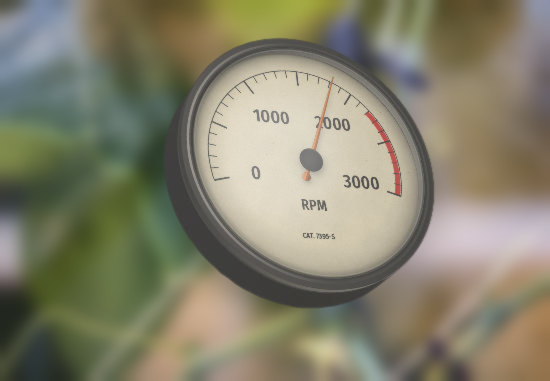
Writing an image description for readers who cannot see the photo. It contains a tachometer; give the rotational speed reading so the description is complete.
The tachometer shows 1800 rpm
